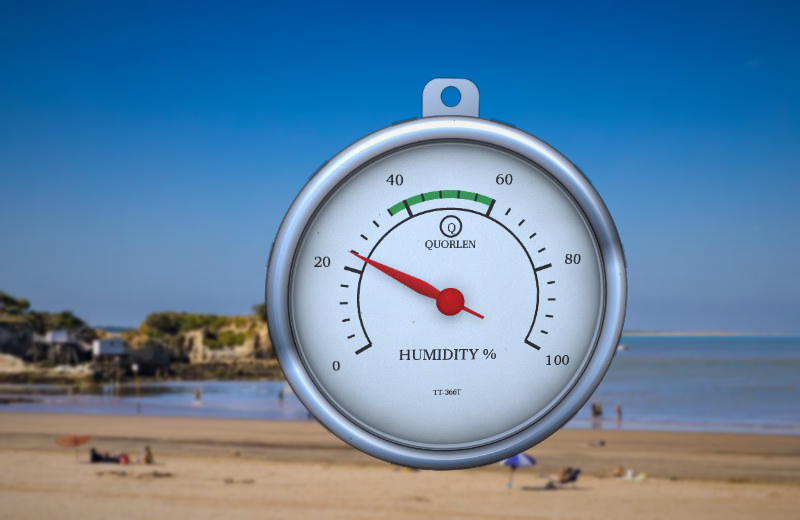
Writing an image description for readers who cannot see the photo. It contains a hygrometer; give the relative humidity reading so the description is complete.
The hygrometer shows 24 %
